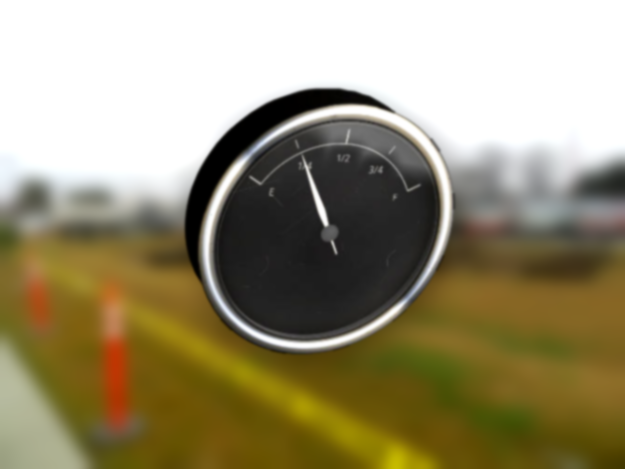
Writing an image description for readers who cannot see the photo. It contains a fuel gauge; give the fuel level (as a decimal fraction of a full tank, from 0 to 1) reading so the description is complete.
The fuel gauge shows 0.25
